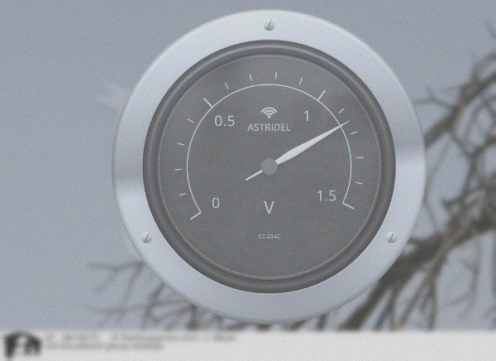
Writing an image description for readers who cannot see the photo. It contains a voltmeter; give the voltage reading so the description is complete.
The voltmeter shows 1.15 V
